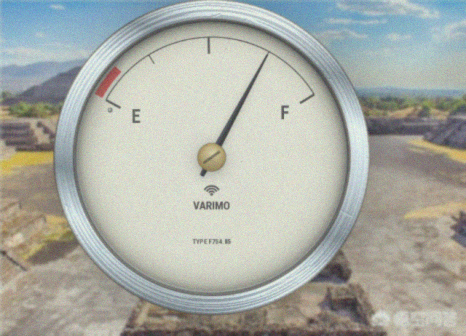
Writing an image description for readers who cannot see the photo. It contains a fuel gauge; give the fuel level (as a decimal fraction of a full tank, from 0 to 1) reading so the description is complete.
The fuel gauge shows 0.75
